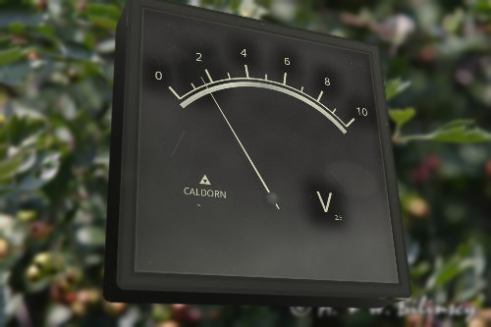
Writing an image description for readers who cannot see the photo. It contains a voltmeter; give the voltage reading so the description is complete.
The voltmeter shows 1.5 V
